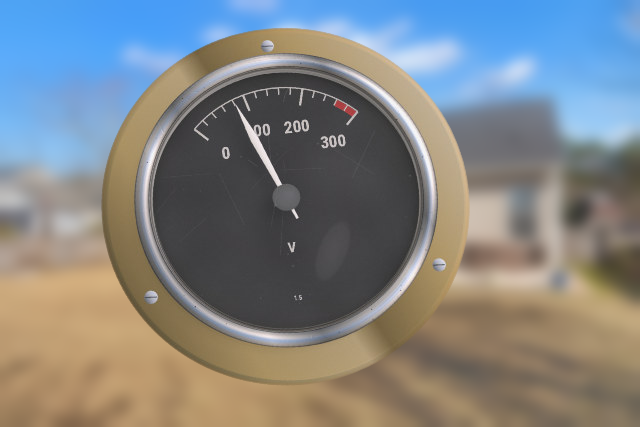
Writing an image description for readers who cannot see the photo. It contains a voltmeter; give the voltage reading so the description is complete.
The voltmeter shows 80 V
